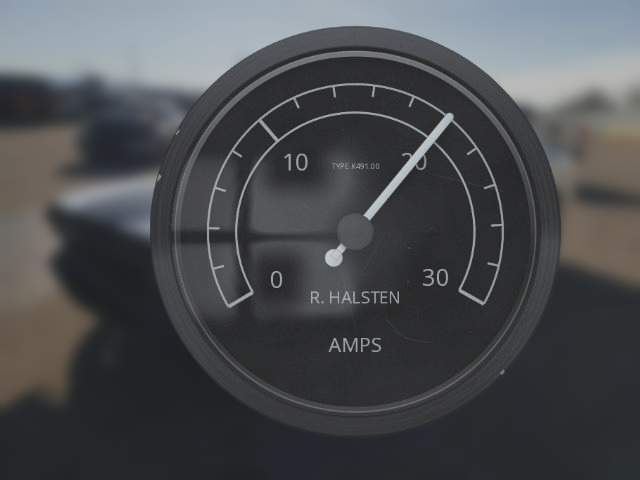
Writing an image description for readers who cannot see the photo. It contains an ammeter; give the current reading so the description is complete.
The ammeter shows 20 A
